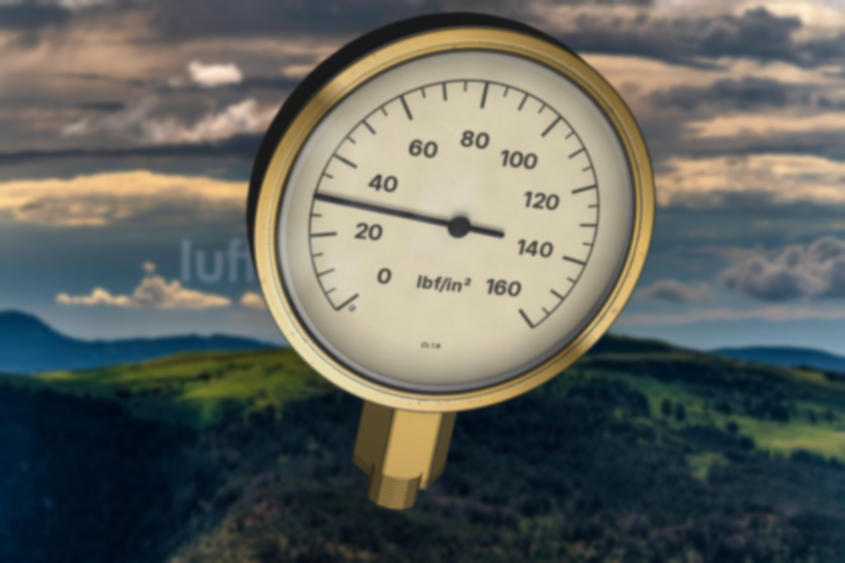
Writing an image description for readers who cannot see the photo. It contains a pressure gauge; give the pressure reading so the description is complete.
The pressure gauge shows 30 psi
